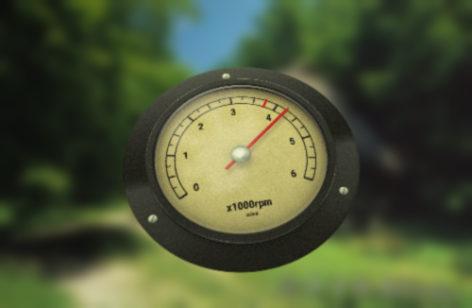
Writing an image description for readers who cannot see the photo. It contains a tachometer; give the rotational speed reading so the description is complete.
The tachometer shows 4250 rpm
